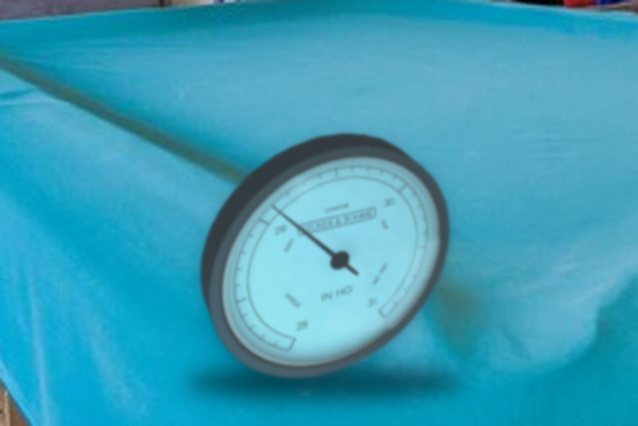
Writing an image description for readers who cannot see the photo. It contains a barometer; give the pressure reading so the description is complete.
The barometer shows 29.1 inHg
